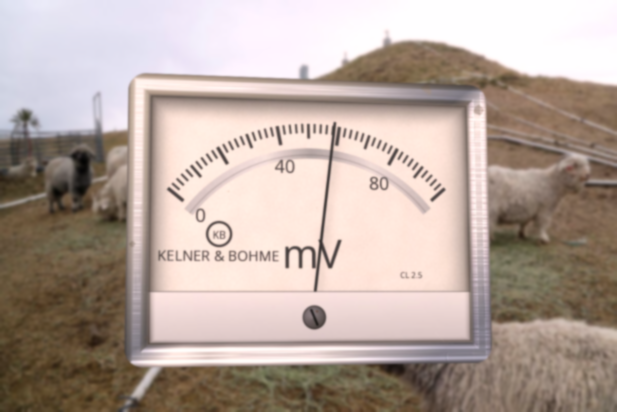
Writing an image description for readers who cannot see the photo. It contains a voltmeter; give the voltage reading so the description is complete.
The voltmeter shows 58 mV
